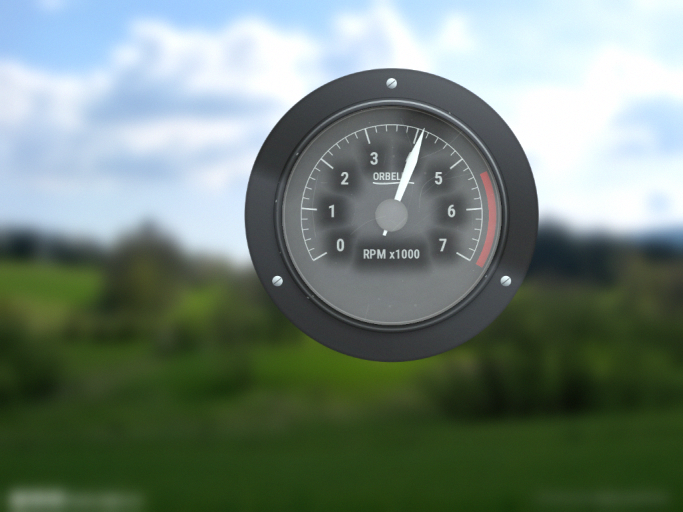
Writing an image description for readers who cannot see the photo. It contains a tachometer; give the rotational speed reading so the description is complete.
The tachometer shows 4100 rpm
